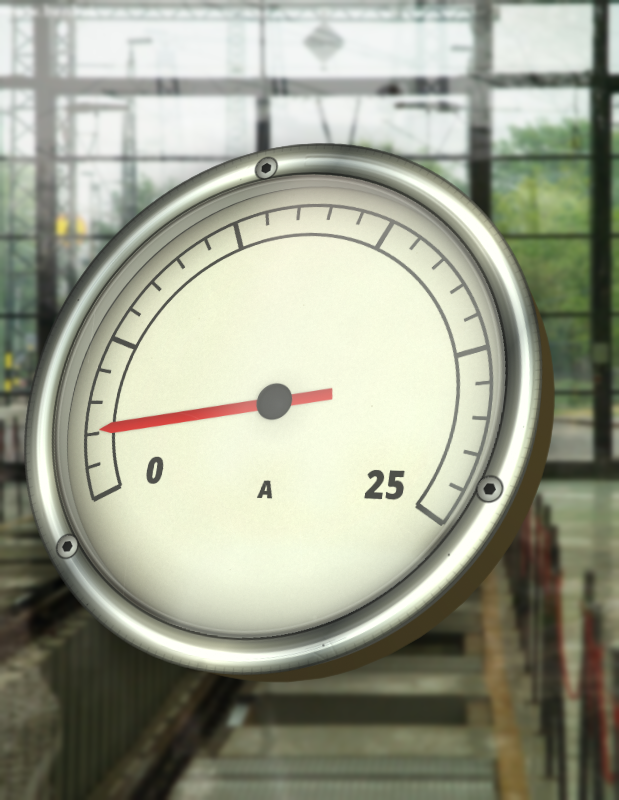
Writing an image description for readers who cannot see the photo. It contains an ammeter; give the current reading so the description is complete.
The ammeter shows 2 A
